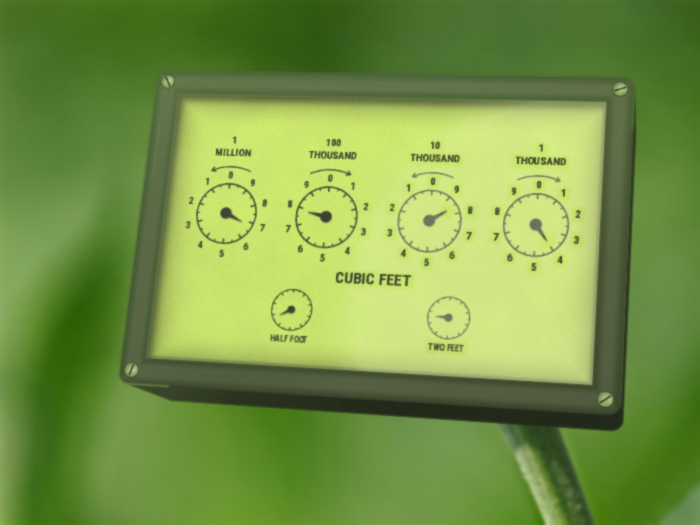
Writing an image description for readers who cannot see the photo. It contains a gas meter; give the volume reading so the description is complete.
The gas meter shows 678400 ft³
